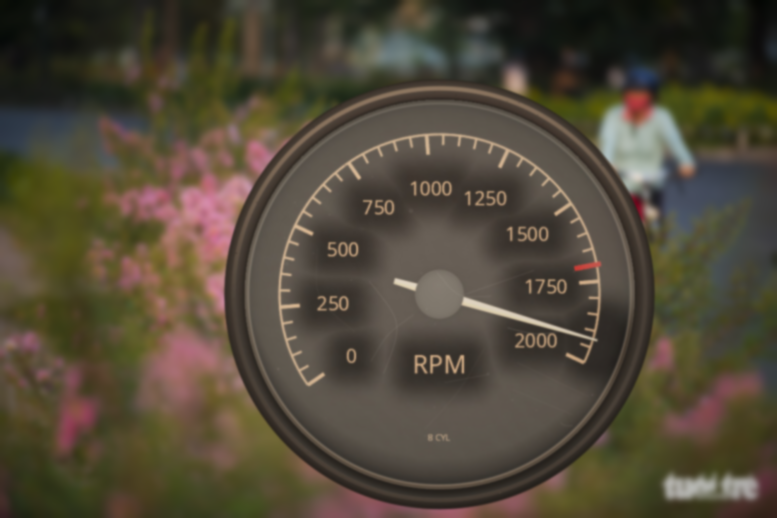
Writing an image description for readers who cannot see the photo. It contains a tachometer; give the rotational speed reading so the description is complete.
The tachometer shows 1925 rpm
